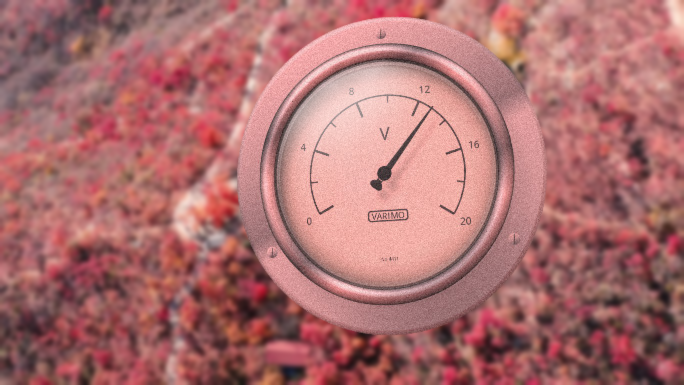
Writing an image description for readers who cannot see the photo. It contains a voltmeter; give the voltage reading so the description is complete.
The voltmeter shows 13 V
